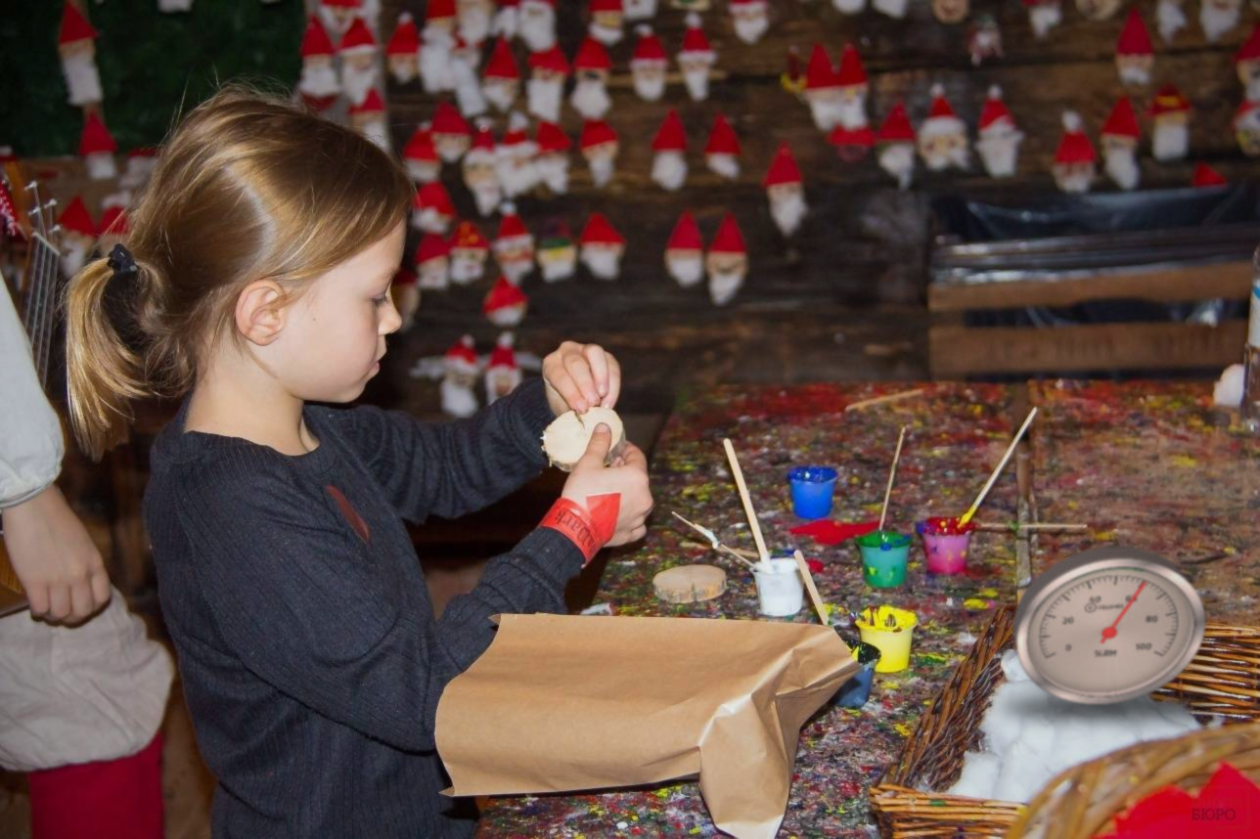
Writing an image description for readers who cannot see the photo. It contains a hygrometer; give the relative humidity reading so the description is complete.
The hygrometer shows 60 %
